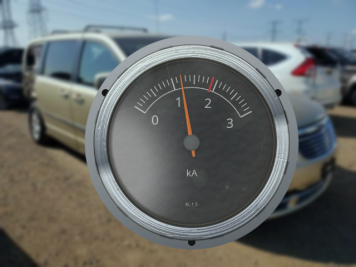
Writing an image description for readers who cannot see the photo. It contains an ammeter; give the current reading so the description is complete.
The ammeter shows 1.2 kA
